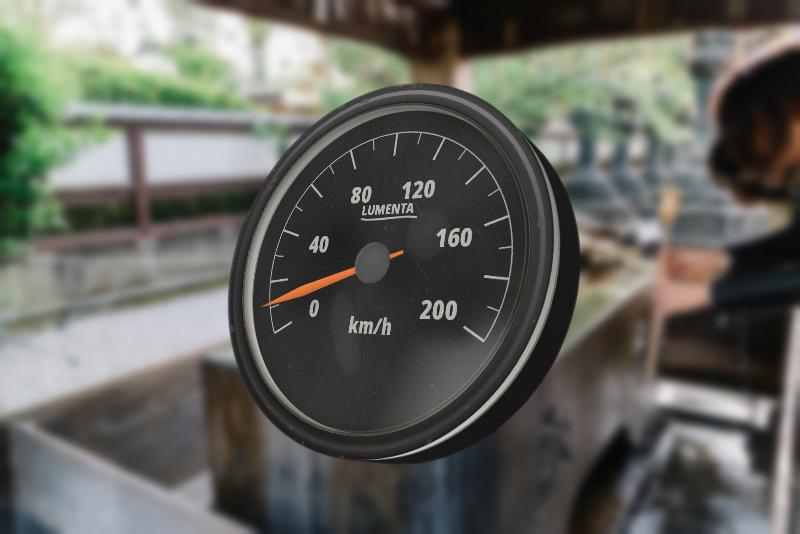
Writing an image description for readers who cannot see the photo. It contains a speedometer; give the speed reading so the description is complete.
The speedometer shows 10 km/h
